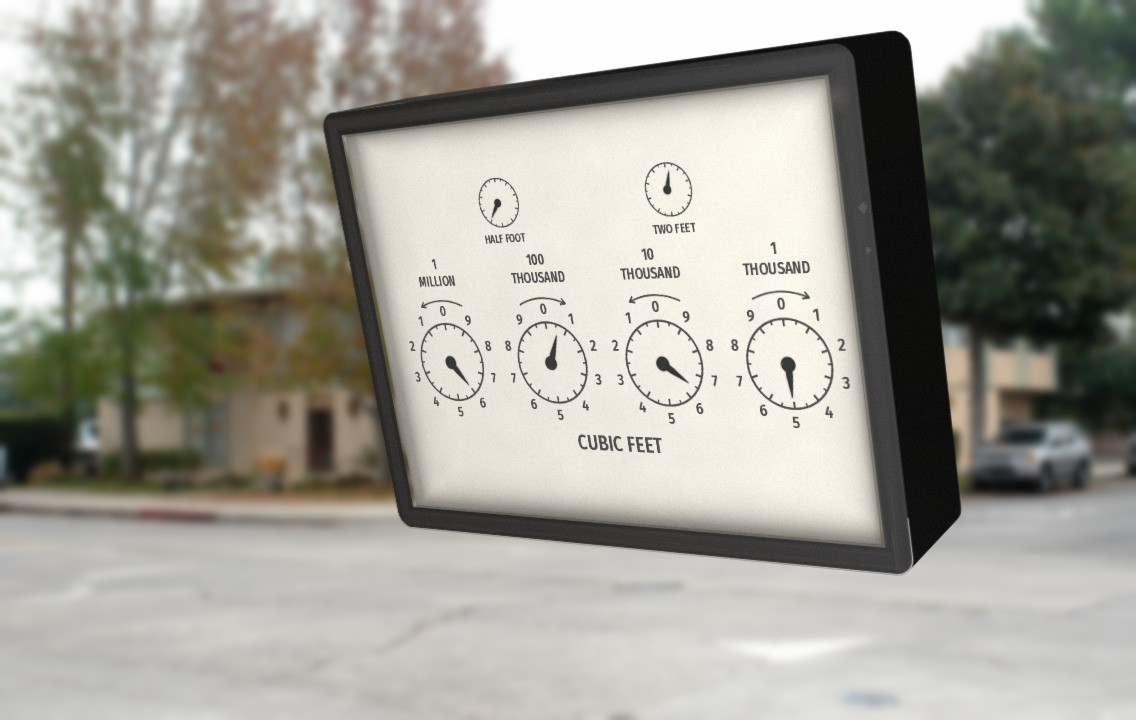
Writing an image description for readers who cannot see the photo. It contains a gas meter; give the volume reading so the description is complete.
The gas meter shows 606500 ft³
